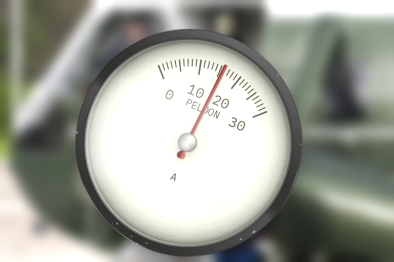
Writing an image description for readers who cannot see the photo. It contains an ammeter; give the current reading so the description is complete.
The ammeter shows 16 A
